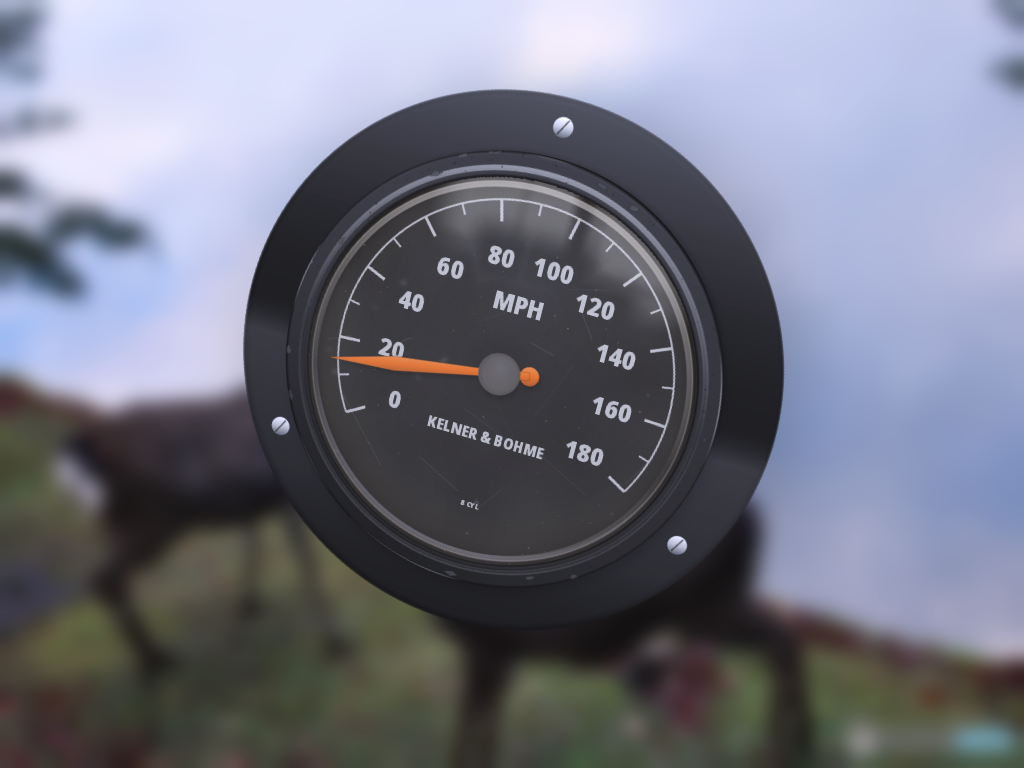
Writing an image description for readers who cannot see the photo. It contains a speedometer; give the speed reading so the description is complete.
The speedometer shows 15 mph
